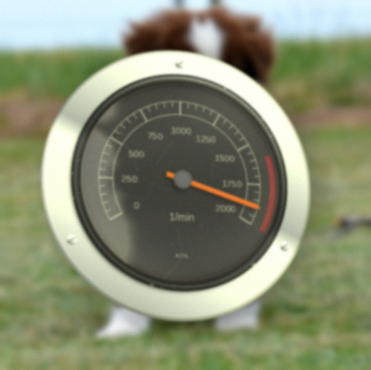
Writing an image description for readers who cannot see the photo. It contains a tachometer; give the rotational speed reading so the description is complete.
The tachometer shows 1900 rpm
